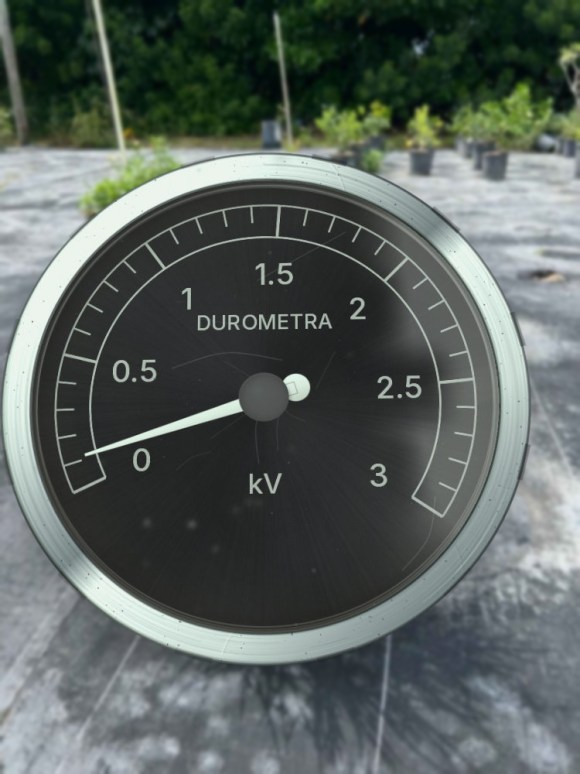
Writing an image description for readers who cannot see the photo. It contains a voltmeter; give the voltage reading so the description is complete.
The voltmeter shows 0.1 kV
